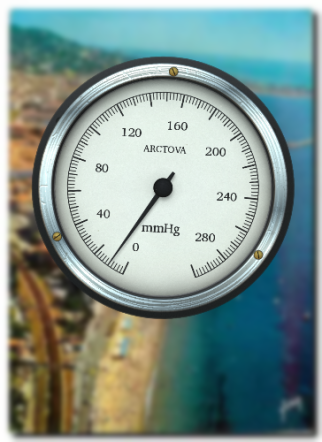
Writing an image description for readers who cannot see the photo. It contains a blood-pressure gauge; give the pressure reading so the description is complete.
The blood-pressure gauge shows 10 mmHg
